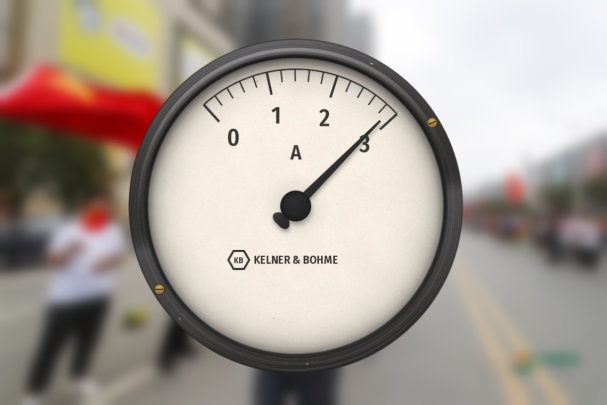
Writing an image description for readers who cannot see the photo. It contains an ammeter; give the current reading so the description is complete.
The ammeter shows 2.9 A
